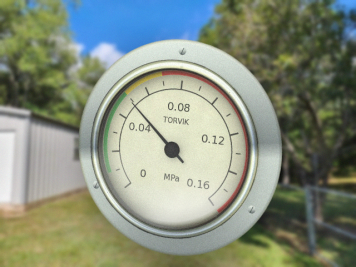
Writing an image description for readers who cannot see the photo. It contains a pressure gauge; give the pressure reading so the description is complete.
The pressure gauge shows 0.05 MPa
